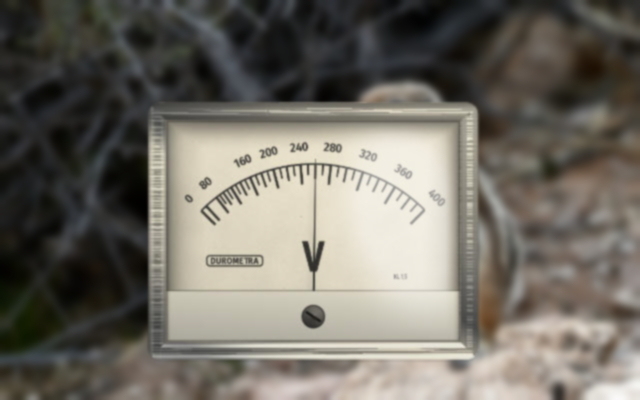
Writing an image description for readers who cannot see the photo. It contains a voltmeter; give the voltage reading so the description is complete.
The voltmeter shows 260 V
